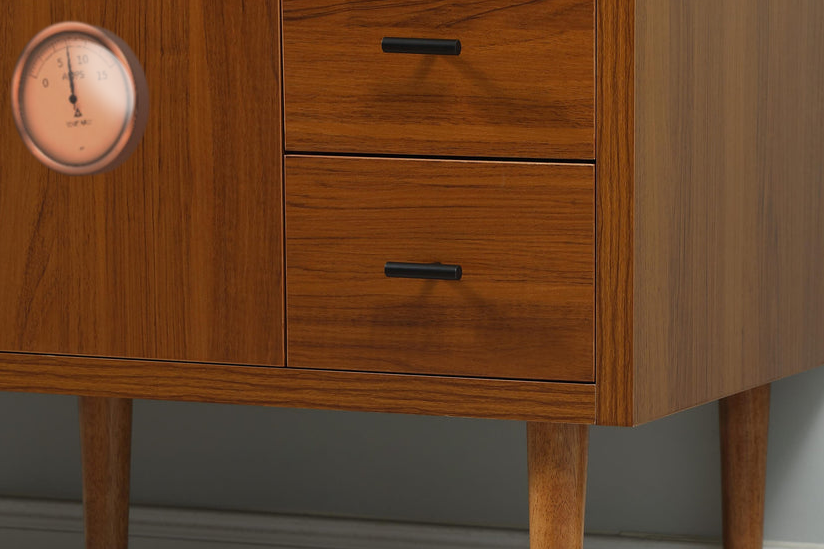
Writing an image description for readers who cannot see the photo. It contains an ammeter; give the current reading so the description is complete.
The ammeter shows 7.5 A
